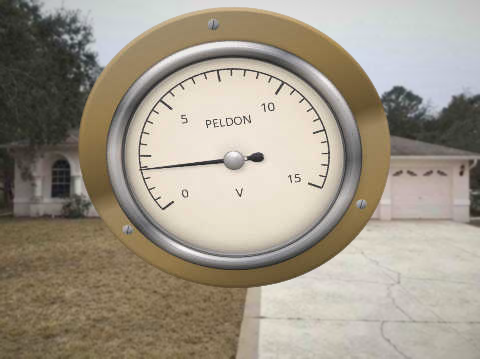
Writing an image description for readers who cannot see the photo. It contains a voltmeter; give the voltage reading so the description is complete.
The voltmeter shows 2 V
